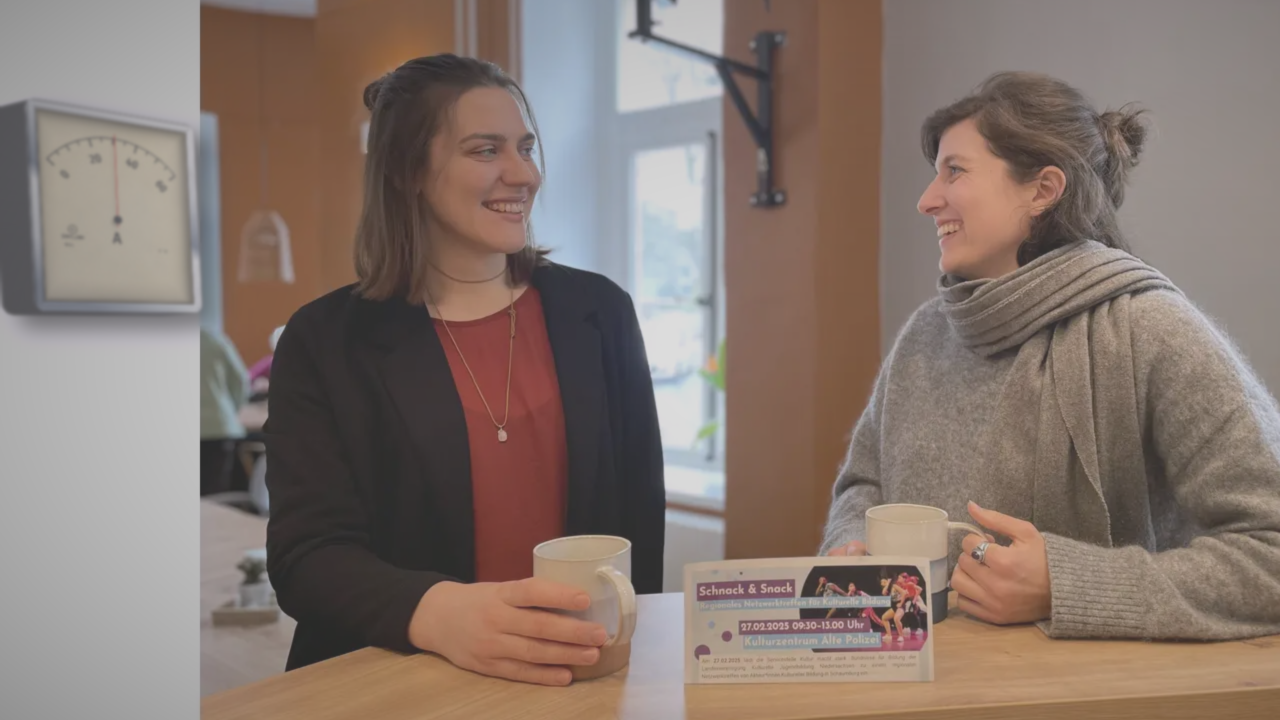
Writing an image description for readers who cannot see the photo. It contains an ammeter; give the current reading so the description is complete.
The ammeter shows 30 A
